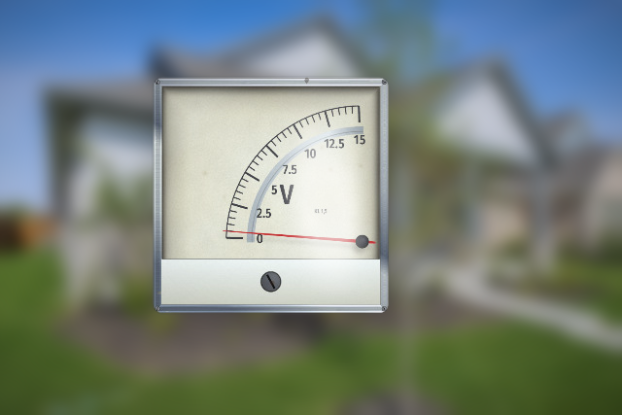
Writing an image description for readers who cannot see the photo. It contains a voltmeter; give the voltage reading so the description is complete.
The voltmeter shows 0.5 V
